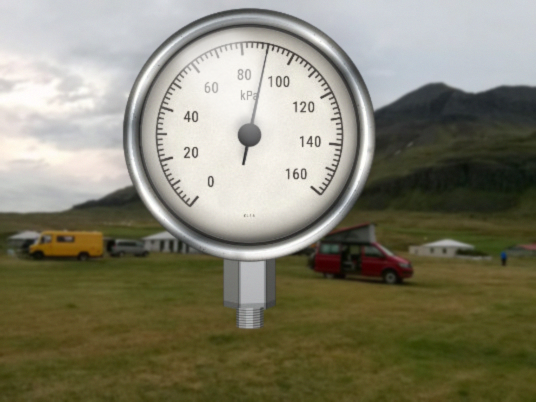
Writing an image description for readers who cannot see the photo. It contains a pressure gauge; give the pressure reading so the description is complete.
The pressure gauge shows 90 kPa
